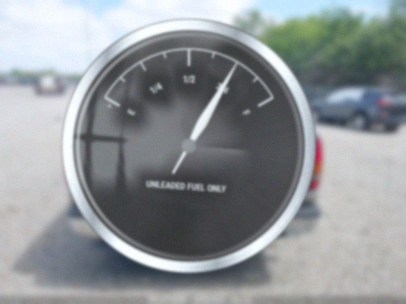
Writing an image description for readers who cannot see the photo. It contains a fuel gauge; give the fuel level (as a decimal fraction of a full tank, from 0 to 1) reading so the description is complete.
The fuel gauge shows 0.75
